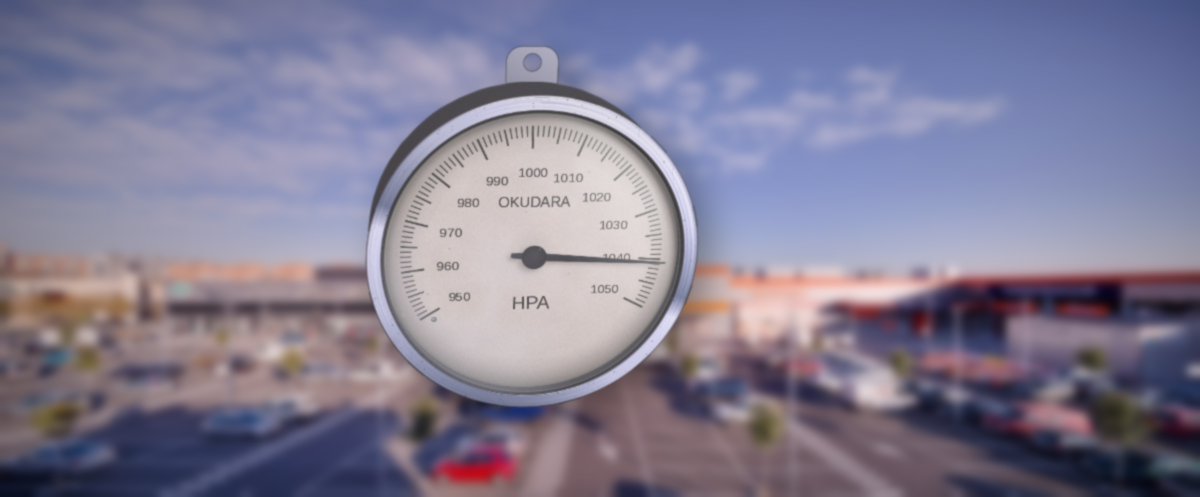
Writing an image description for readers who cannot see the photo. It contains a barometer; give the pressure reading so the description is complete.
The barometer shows 1040 hPa
